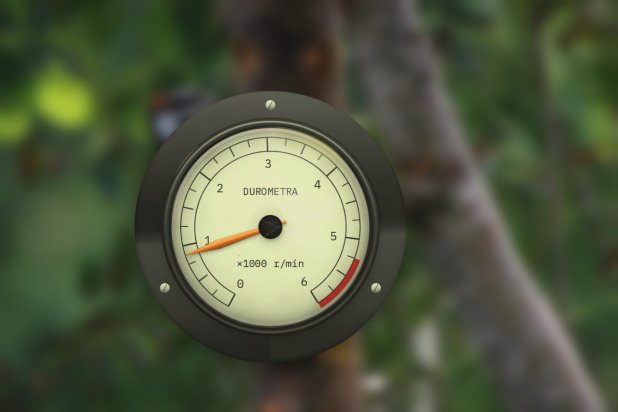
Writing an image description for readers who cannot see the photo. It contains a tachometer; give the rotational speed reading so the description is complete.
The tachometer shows 875 rpm
